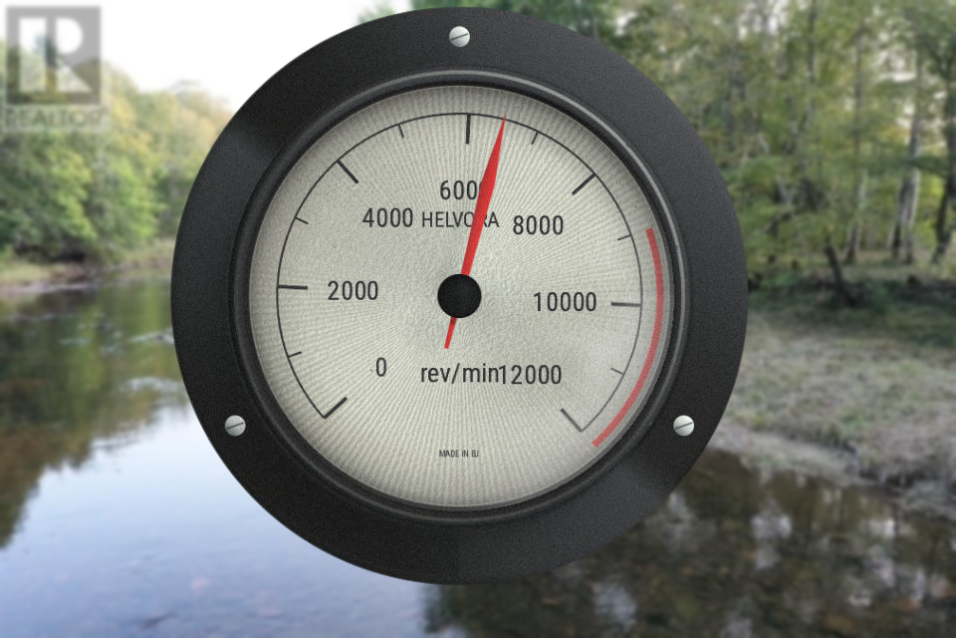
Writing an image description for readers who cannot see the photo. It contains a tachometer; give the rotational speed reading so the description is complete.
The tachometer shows 6500 rpm
